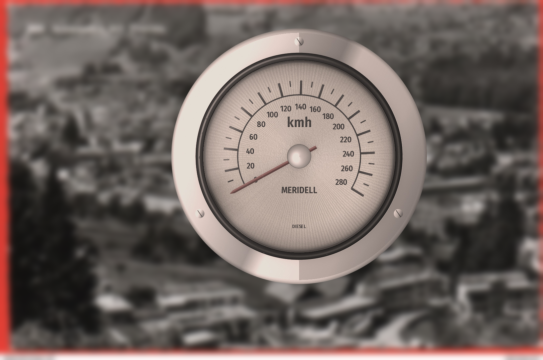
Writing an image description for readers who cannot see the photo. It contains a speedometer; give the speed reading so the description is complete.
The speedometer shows 0 km/h
